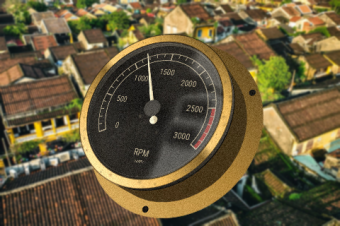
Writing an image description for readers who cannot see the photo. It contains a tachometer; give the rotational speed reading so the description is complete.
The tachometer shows 1200 rpm
